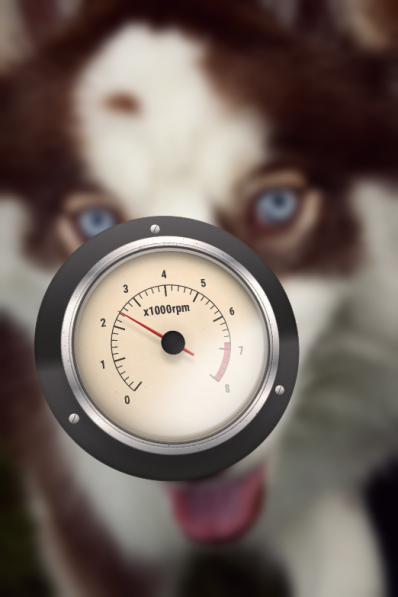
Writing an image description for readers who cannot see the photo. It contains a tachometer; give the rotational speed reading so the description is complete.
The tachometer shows 2400 rpm
